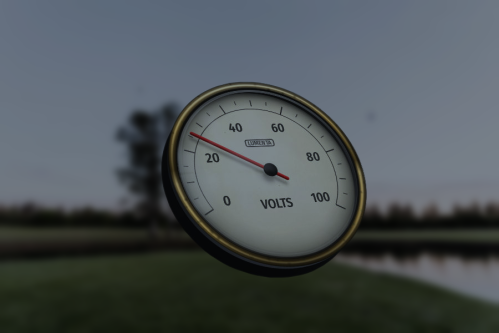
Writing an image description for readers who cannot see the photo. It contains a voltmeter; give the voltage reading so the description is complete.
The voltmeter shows 25 V
